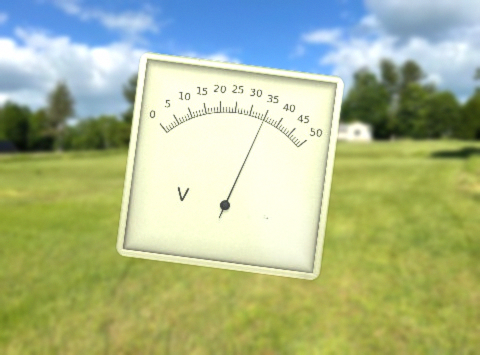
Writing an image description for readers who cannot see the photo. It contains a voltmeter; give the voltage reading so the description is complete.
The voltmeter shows 35 V
